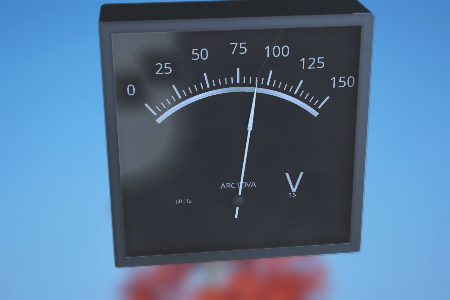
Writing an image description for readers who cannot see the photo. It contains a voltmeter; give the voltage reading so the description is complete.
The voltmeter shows 90 V
